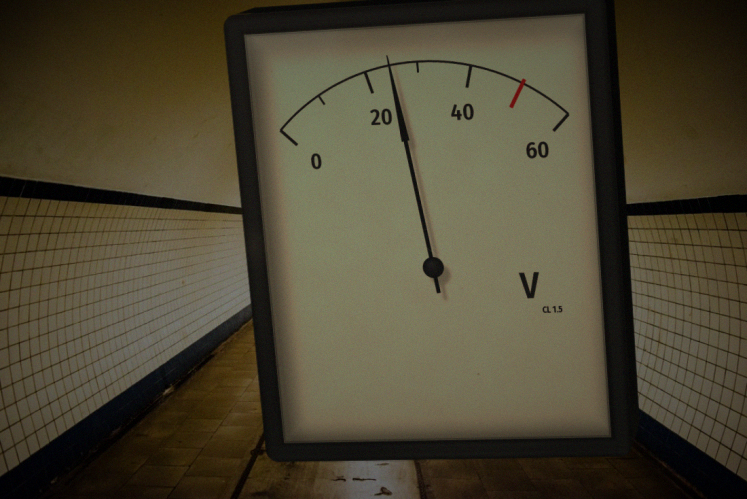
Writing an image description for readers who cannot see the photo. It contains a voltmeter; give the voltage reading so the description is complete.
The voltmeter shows 25 V
